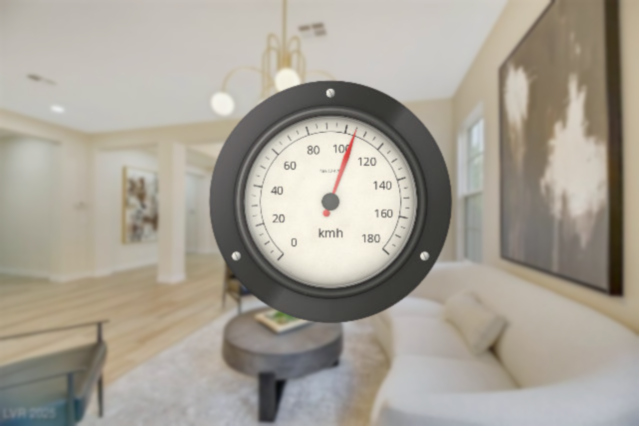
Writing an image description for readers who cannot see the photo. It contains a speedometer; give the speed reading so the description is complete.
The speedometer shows 105 km/h
